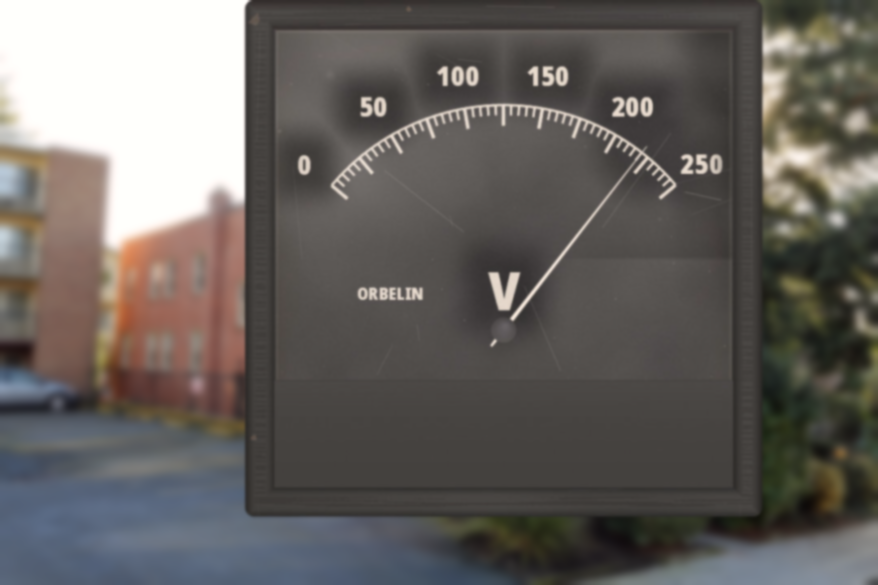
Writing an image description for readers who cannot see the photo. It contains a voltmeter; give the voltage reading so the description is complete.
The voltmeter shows 220 V
